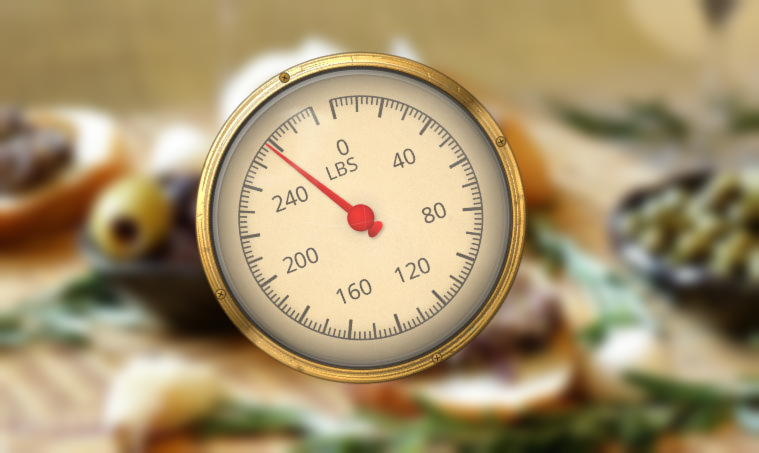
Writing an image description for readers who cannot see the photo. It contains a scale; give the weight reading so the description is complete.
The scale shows 258 lb
